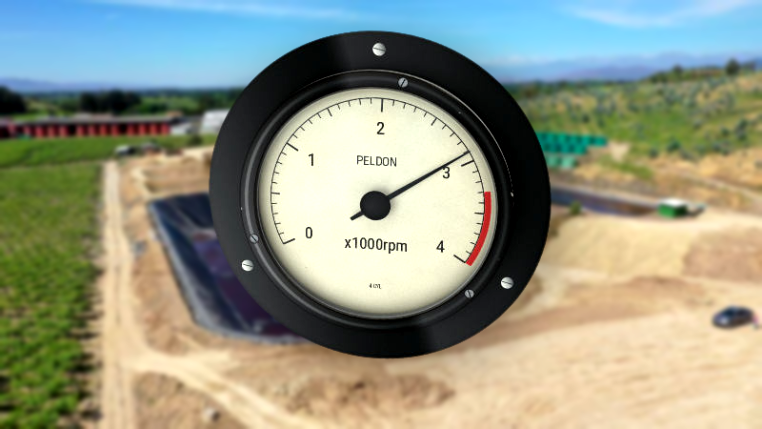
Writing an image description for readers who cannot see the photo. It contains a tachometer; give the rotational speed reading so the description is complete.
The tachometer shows 2900 rpm
